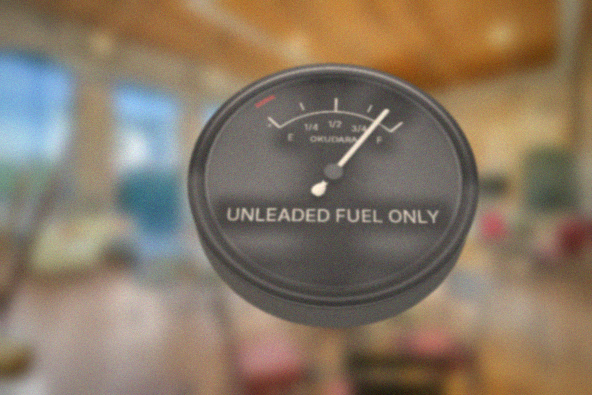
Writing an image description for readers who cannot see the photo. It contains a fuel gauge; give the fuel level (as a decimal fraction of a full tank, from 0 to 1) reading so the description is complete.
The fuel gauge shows 0.875
